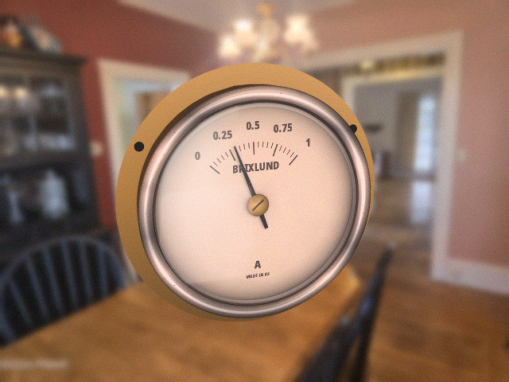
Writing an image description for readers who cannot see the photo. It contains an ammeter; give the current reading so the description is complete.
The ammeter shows 0.3 A
